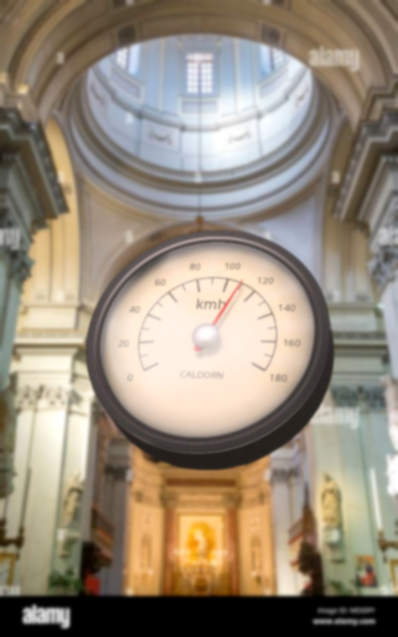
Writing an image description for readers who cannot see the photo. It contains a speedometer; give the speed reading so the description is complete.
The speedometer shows 110 km/h
